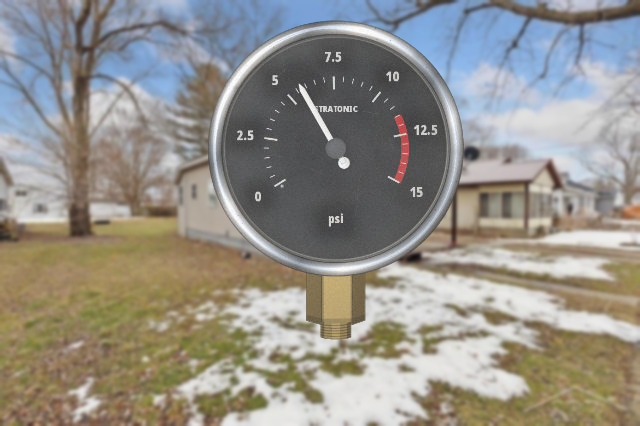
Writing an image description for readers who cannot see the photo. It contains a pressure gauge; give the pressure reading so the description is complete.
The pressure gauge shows 5.75 psi
